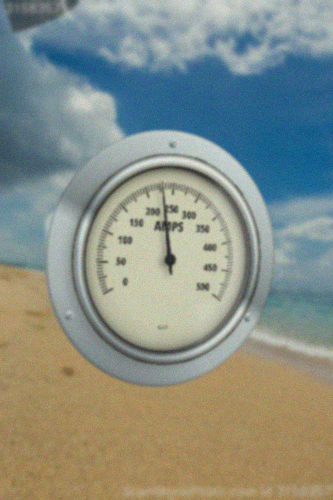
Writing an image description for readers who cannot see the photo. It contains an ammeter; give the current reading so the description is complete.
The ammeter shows 225 A
